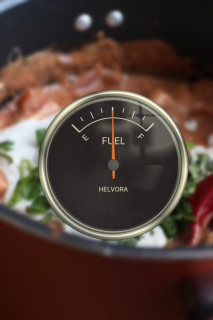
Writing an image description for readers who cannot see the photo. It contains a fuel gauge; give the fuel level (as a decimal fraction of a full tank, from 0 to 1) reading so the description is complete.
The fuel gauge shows 0.5
